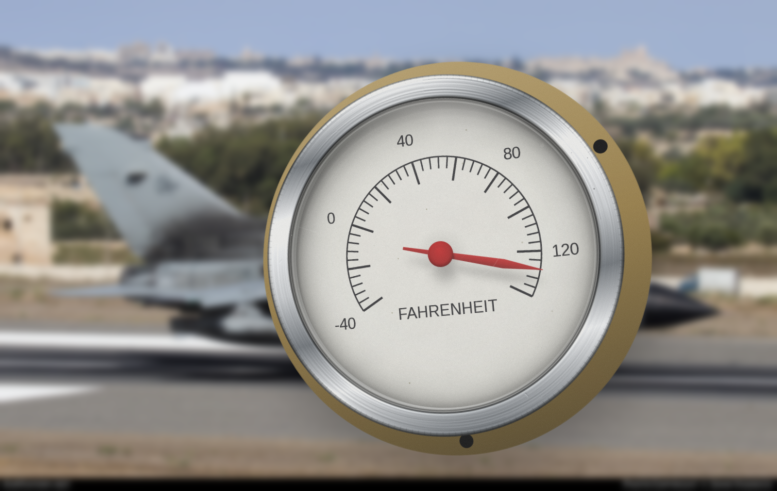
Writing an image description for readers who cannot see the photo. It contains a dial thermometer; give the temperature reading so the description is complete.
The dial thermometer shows 128 °F
